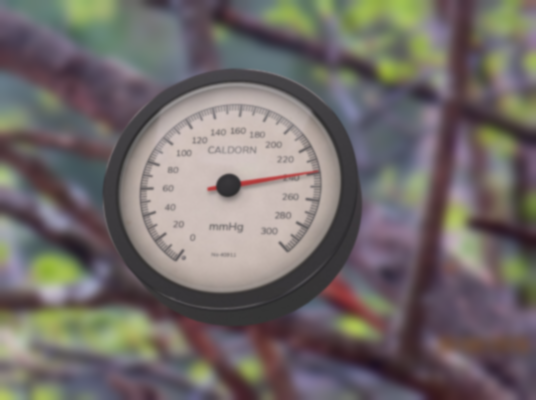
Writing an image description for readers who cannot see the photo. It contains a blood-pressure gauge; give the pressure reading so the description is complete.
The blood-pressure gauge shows 240 mmHg
